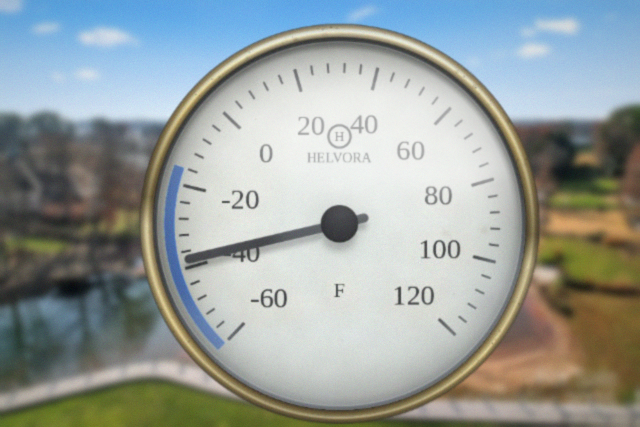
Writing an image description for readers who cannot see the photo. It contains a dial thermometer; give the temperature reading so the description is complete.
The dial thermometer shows -38 °F
